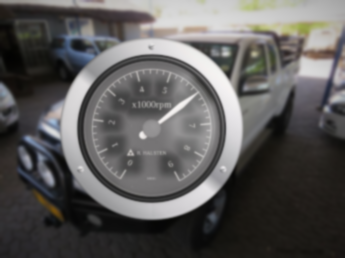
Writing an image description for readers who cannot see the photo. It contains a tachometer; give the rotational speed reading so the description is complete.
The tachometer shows 6000 rpm
